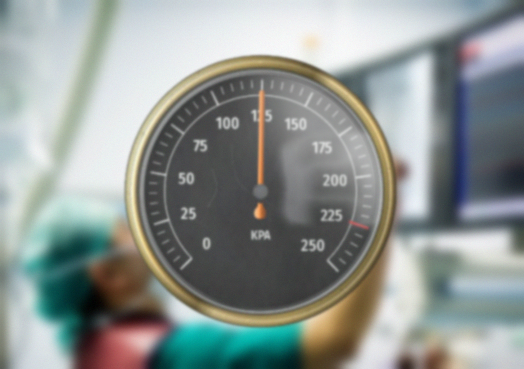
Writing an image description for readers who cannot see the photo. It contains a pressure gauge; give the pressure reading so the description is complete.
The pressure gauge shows 125 kPa
